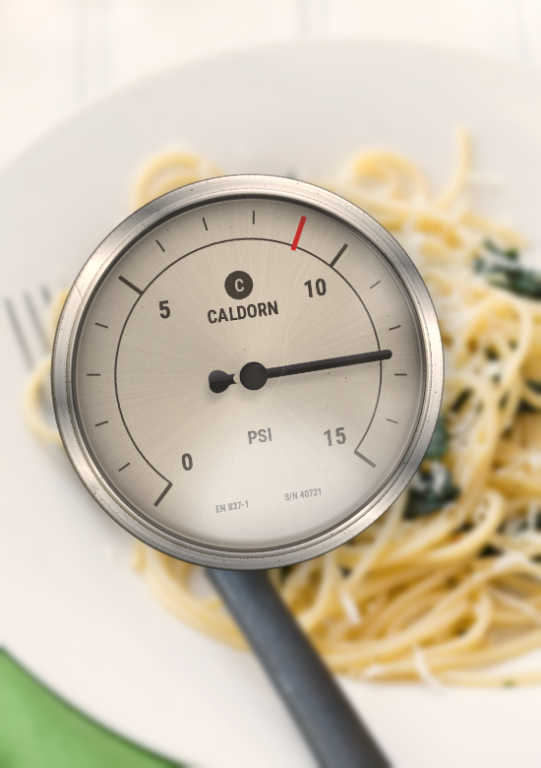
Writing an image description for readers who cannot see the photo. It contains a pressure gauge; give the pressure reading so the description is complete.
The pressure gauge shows 12.5 psi
